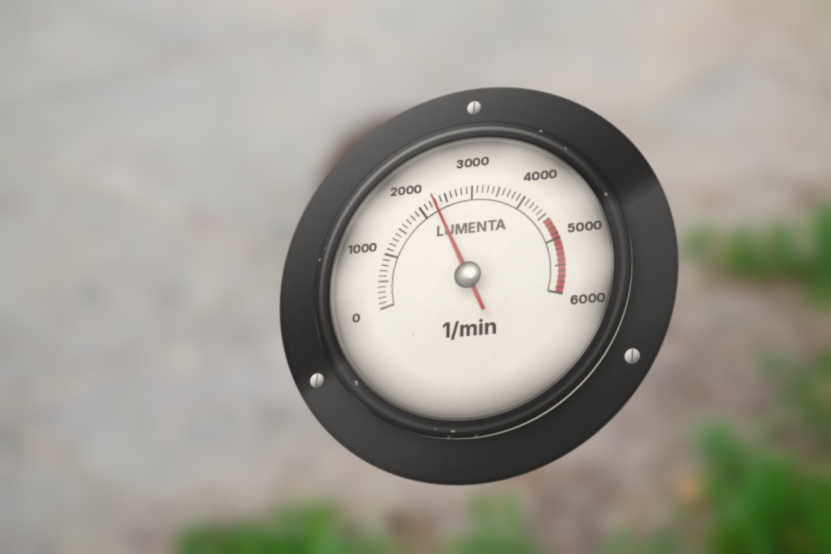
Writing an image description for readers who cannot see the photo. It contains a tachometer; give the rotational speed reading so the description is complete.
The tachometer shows 2300 rpm
